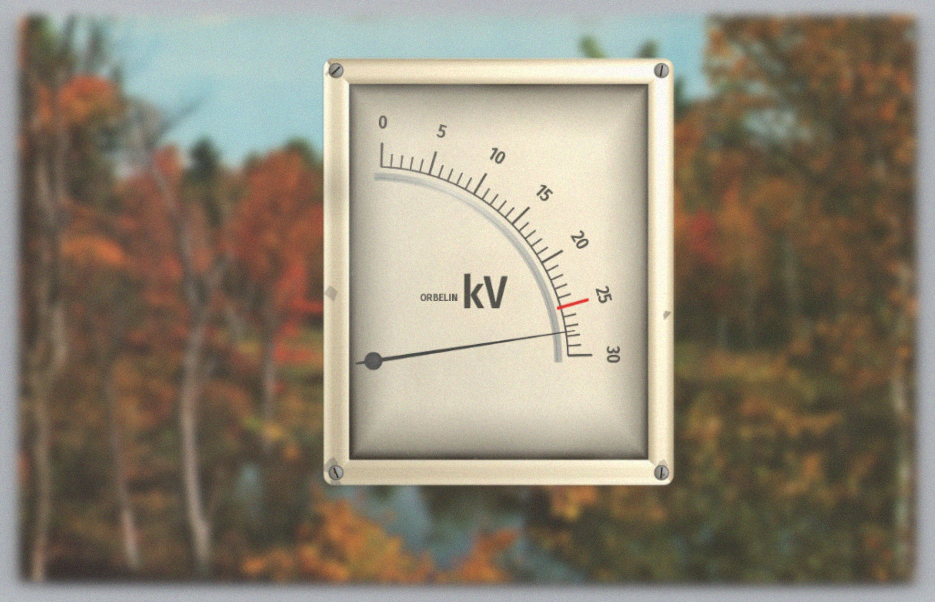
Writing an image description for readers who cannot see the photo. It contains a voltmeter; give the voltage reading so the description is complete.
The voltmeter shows 27.5 kV
